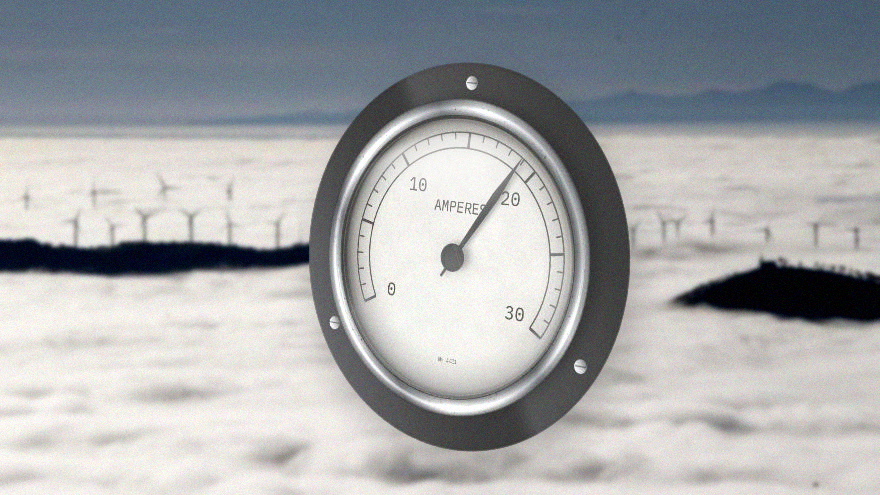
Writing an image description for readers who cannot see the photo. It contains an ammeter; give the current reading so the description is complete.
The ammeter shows 19 A
